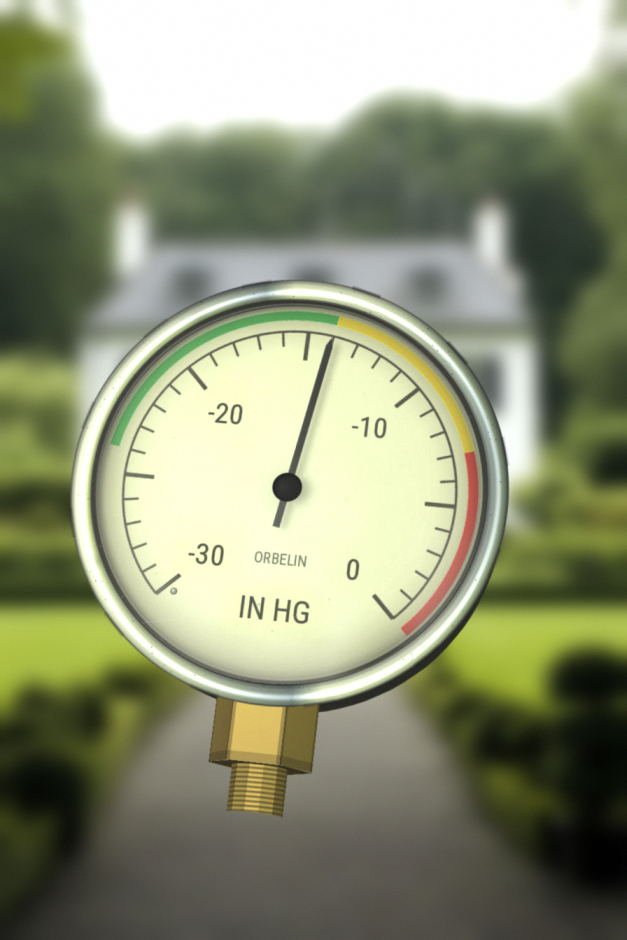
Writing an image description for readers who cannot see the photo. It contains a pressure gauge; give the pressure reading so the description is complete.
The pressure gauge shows -14 inHg
